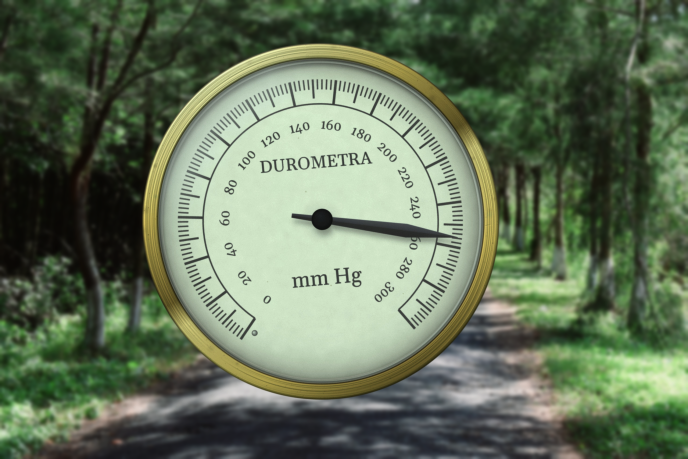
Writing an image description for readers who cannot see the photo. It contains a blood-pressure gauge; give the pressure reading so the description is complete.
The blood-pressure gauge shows 256 mmHg
